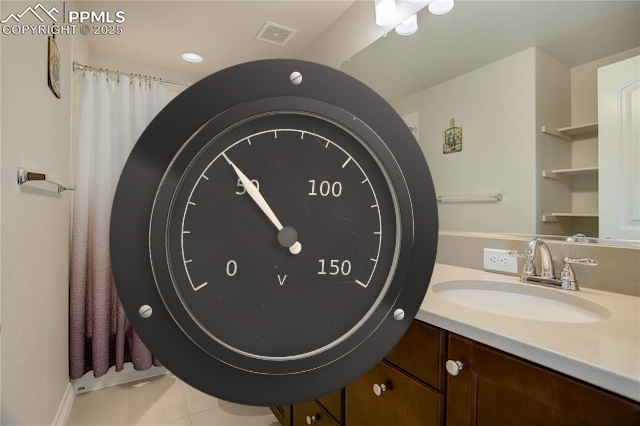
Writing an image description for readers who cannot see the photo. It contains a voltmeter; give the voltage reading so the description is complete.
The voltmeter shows 50 V
